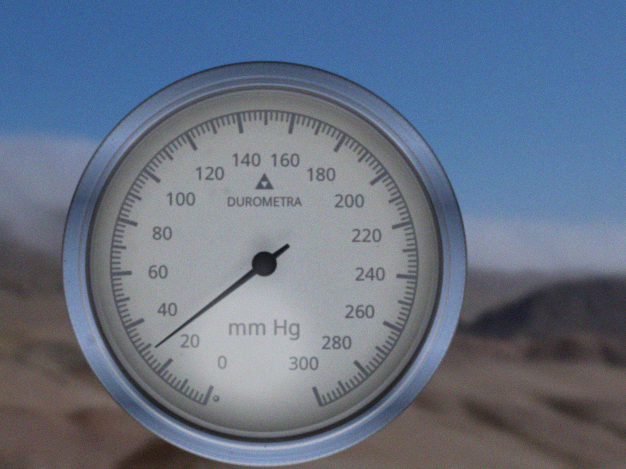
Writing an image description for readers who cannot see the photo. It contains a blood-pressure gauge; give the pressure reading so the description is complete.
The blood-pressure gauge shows 28 mmHg
